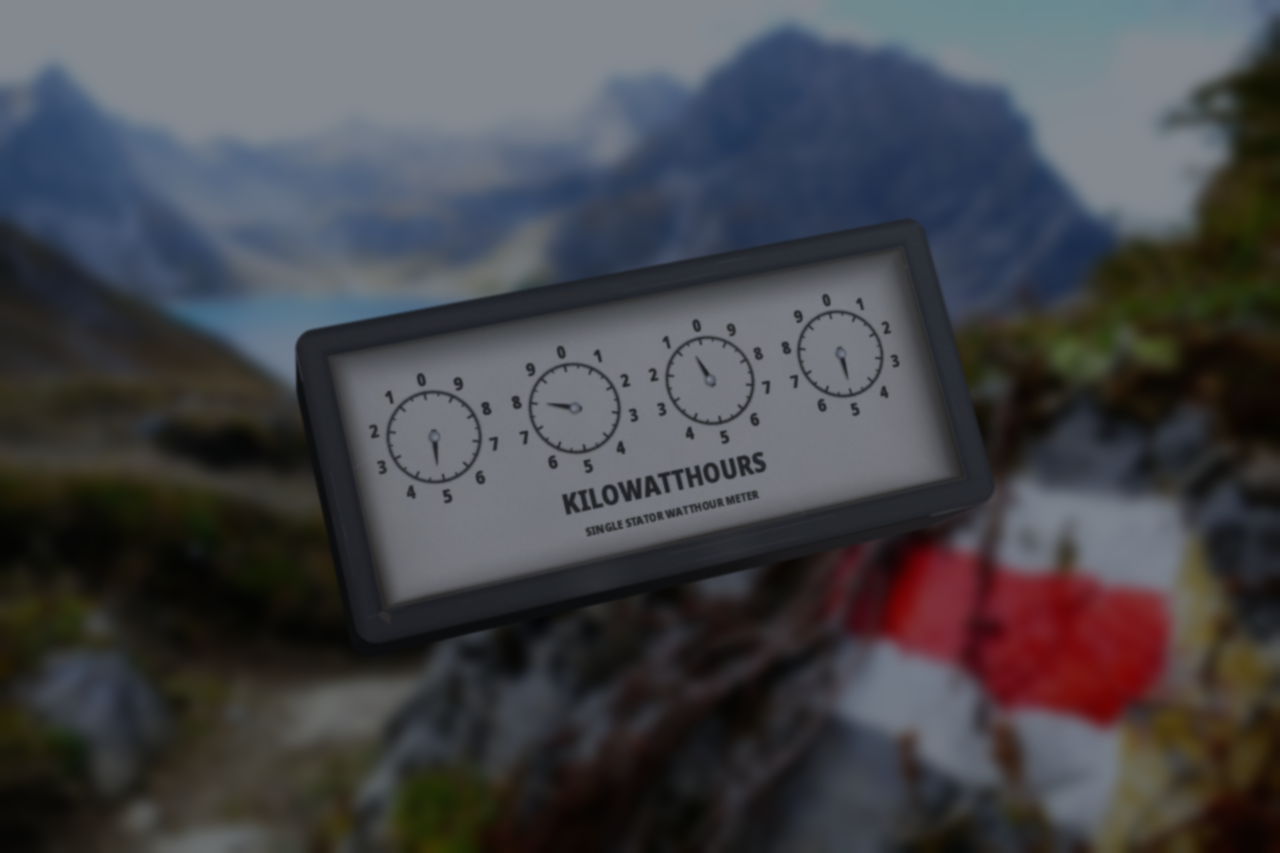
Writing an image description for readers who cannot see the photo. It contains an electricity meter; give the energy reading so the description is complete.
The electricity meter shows 4805 kWh
